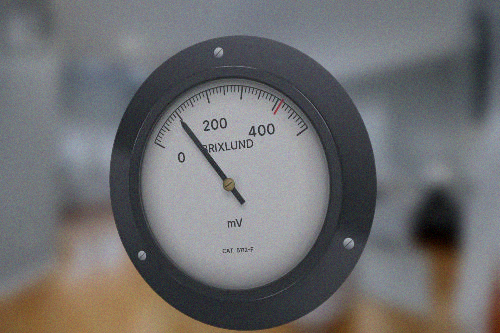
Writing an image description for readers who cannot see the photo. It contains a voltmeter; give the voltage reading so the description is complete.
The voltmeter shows 100 mV
